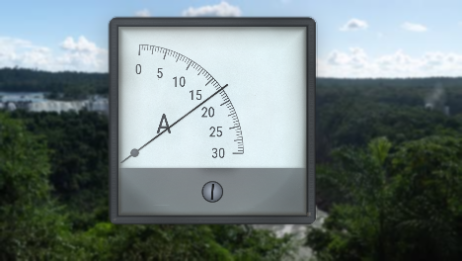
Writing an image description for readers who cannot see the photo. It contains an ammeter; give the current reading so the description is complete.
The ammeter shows 17.5 A
